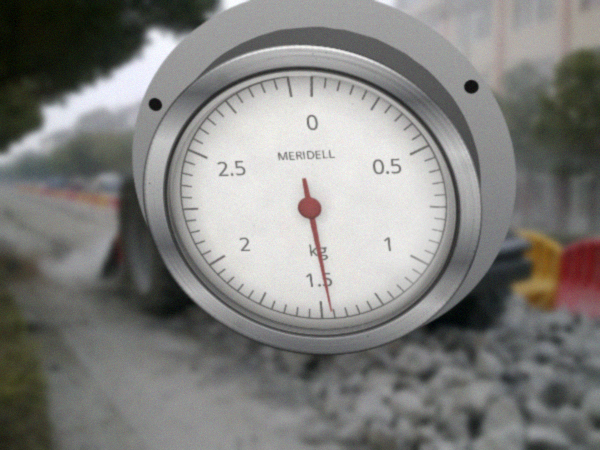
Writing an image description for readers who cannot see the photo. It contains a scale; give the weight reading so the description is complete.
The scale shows 1.45 kg
